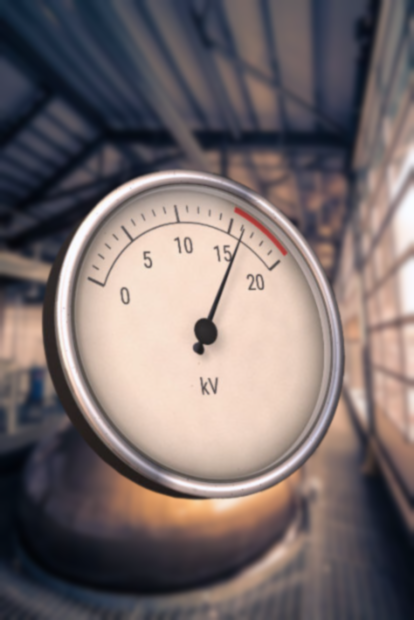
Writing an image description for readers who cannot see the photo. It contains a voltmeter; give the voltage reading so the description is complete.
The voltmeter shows 16 kV
